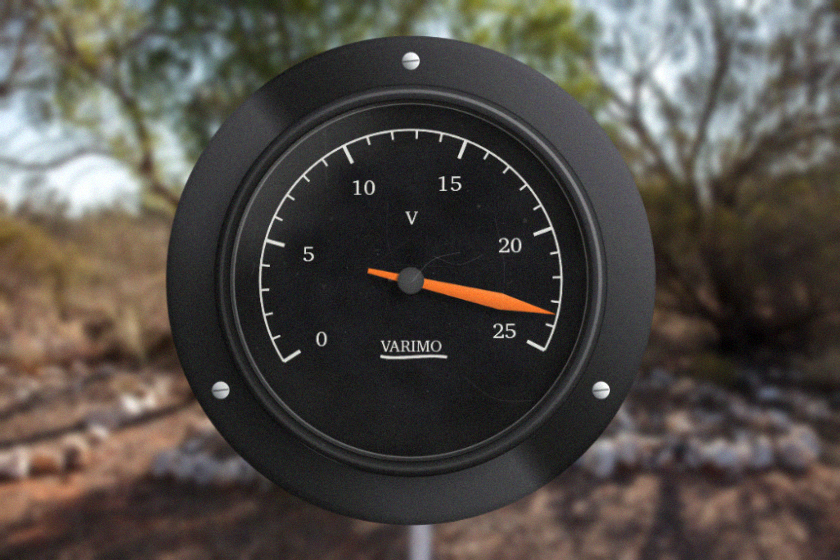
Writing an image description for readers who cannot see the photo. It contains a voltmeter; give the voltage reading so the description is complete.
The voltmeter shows 23.5 V
